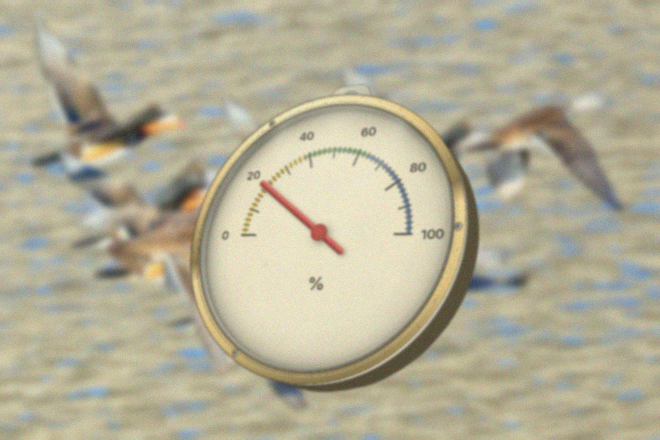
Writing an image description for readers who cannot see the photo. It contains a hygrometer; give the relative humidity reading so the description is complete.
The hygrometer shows 20 %
